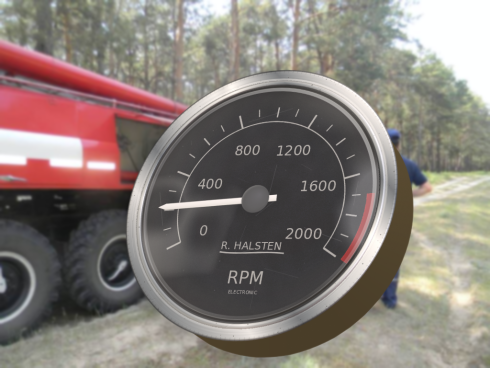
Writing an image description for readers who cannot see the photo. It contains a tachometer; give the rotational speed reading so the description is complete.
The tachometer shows 200 rpm
